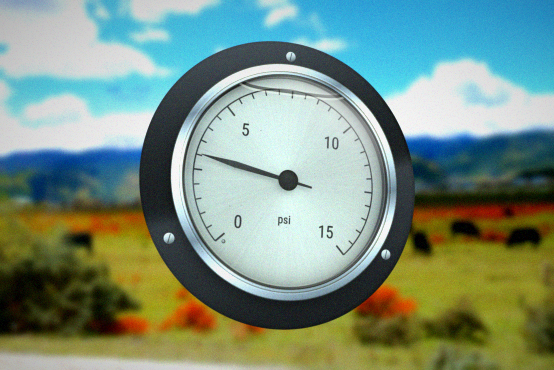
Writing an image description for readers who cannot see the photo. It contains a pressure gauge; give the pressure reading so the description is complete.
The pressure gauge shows 3 psi
